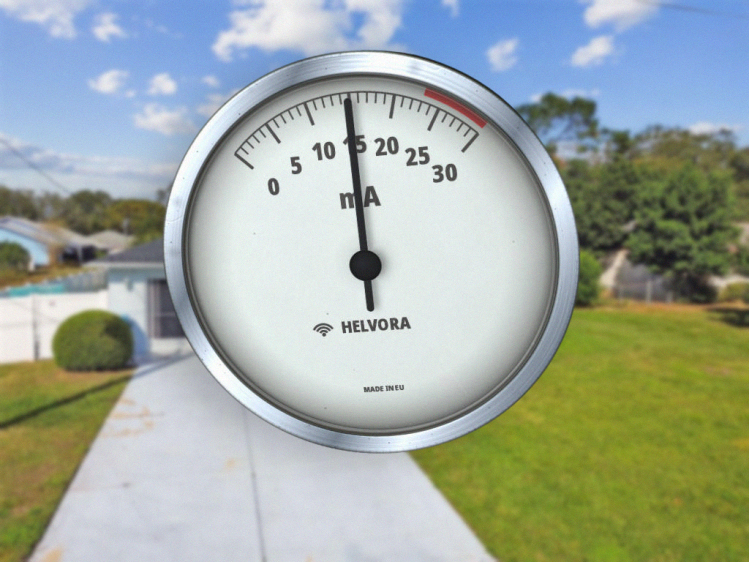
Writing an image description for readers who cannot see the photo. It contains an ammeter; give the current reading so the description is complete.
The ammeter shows 15 mA
